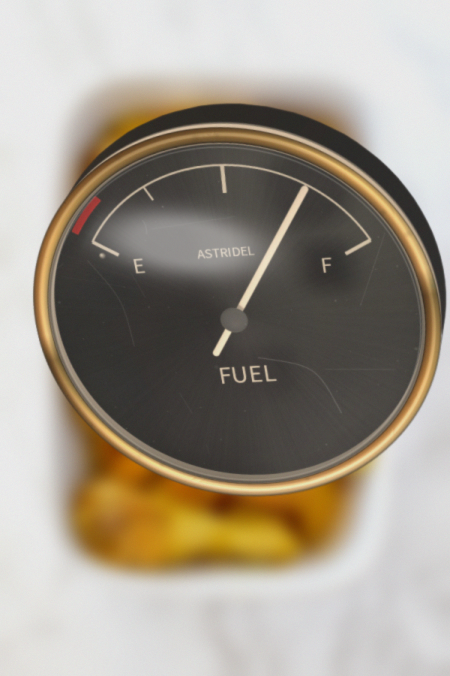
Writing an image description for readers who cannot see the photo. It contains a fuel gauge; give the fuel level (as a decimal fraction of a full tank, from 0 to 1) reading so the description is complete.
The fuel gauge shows 0.75
